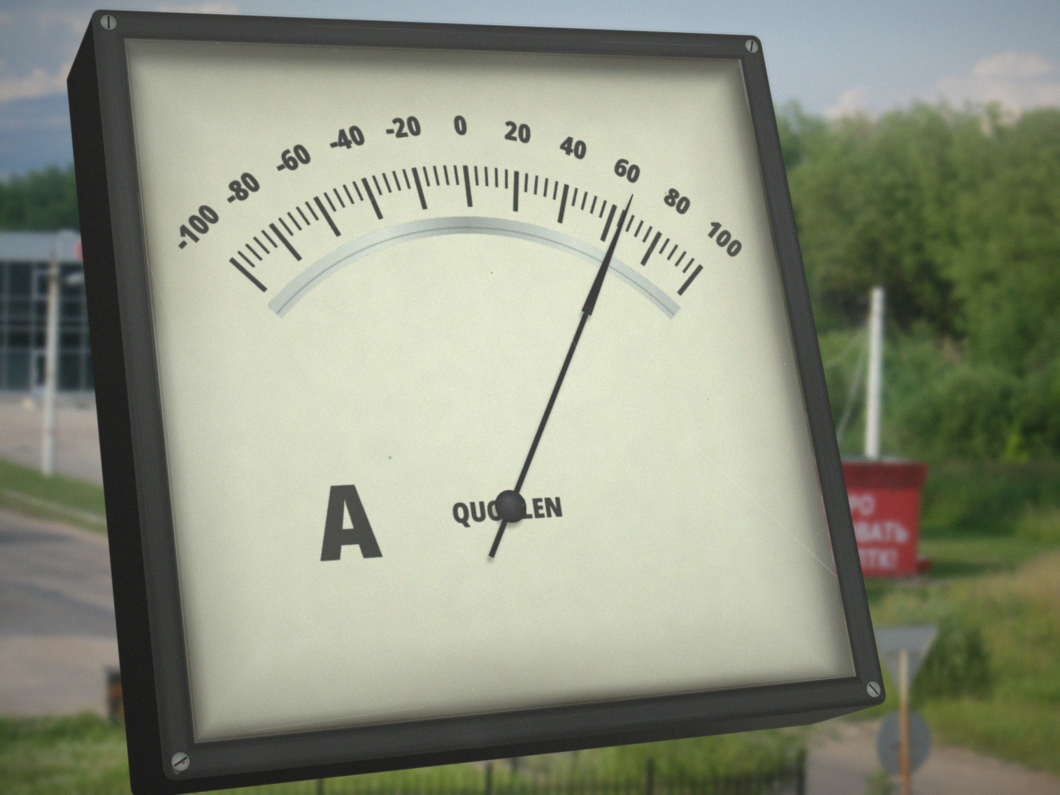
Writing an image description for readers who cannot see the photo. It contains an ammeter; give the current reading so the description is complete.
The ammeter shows 64 A
